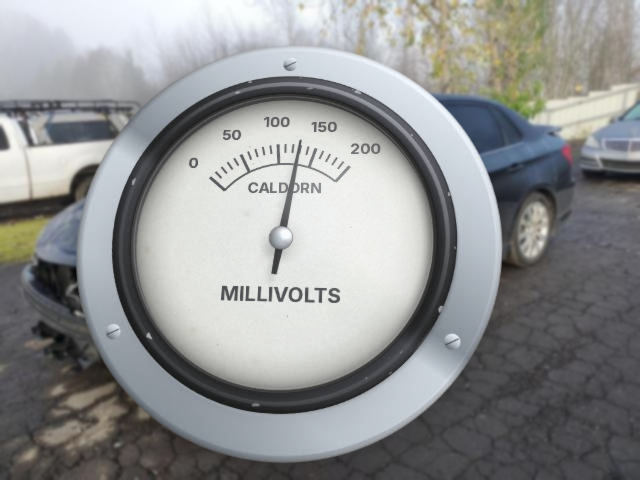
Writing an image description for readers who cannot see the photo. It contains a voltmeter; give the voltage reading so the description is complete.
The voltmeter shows 130 mV
